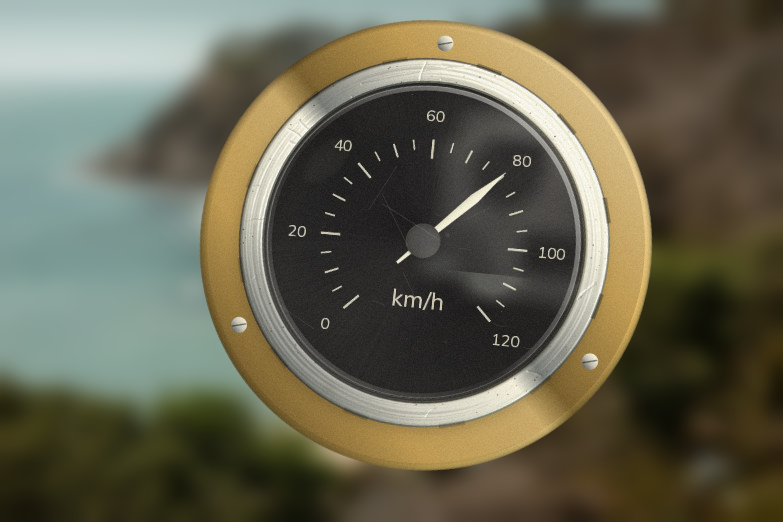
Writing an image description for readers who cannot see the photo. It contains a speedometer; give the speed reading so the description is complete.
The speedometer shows 80 km/h
